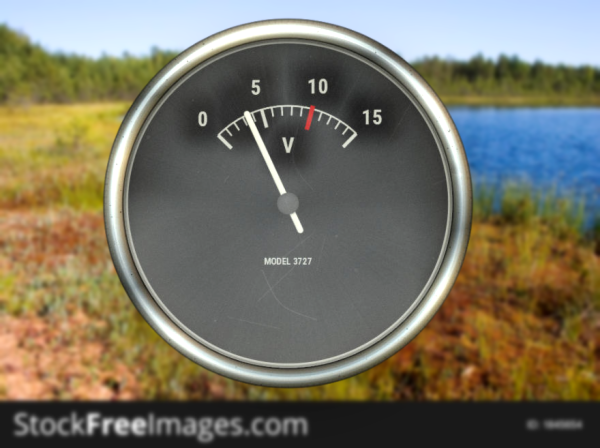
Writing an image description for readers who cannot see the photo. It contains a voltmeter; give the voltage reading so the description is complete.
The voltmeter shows 3.5 V
